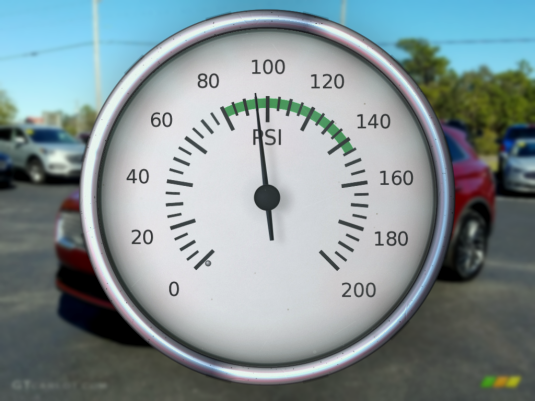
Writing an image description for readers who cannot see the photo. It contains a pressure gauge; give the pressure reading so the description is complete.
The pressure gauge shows 95 psi
